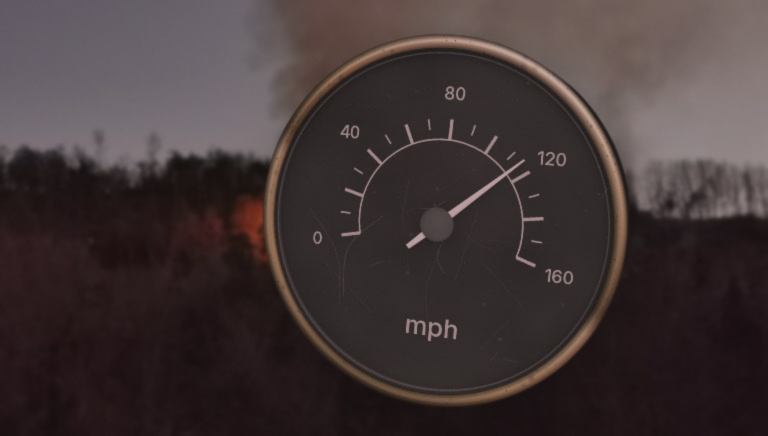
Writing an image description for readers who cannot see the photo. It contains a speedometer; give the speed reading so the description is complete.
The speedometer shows 115 mph
